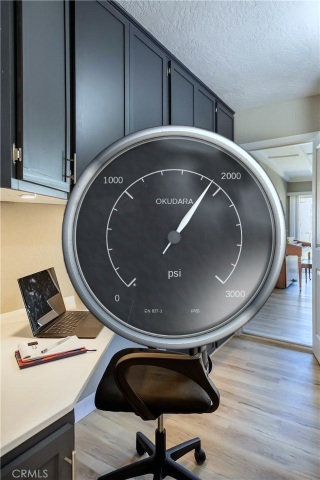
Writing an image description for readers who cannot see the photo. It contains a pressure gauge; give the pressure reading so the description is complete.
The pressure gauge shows 1900 psi
